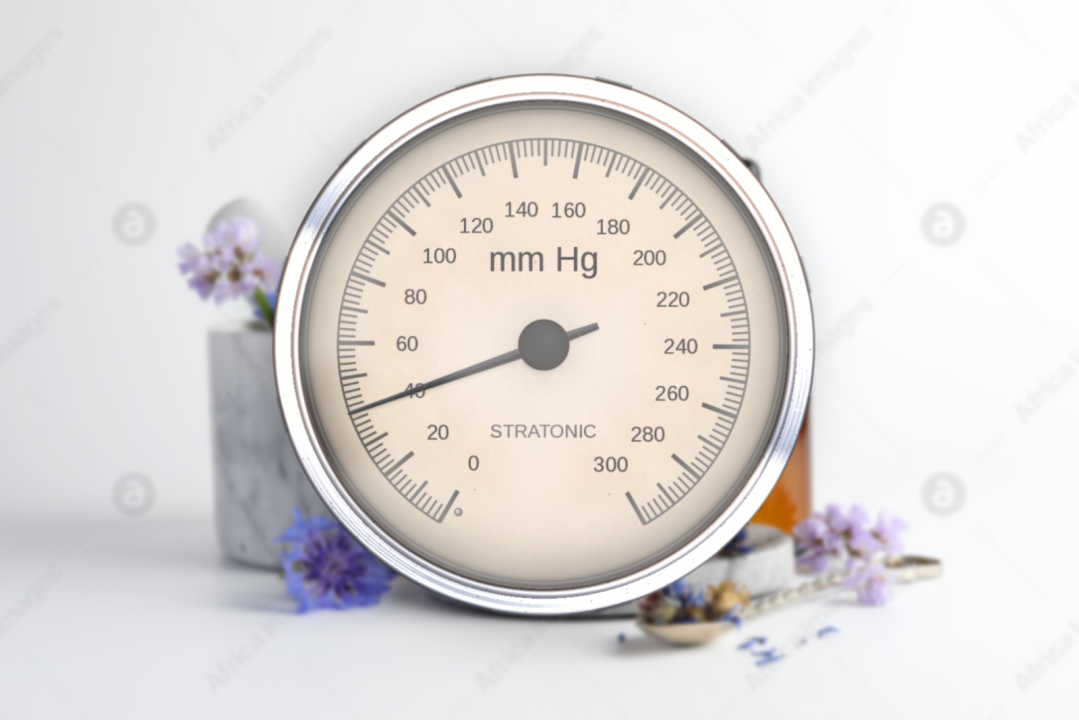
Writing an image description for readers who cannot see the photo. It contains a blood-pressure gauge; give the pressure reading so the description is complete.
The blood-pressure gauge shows 40 mmHg
